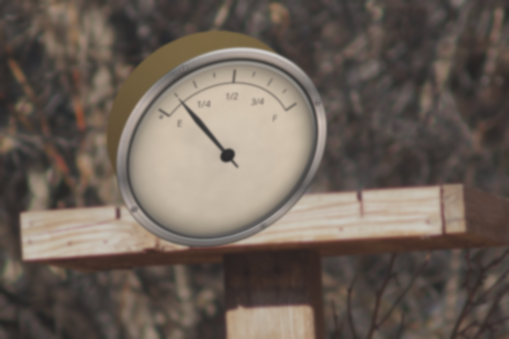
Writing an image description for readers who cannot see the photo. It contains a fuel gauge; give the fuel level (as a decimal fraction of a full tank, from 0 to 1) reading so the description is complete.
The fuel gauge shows 0.125
